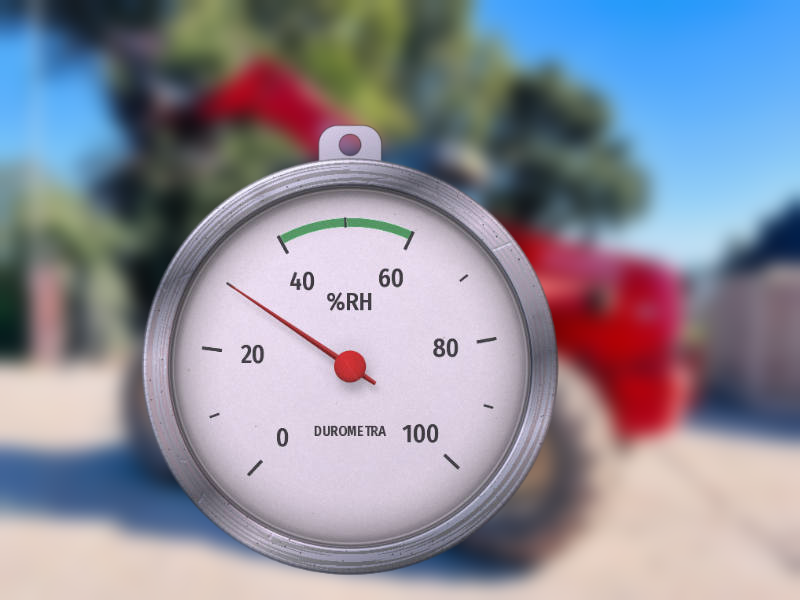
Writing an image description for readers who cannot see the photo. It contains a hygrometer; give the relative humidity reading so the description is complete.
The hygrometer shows 30 %
